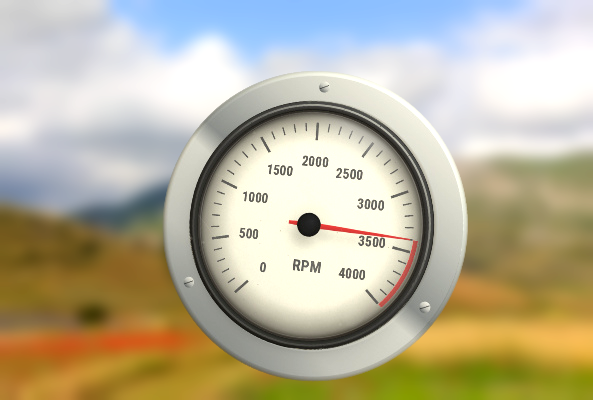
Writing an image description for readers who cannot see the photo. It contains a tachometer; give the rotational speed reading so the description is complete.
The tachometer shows 3400 rpm
